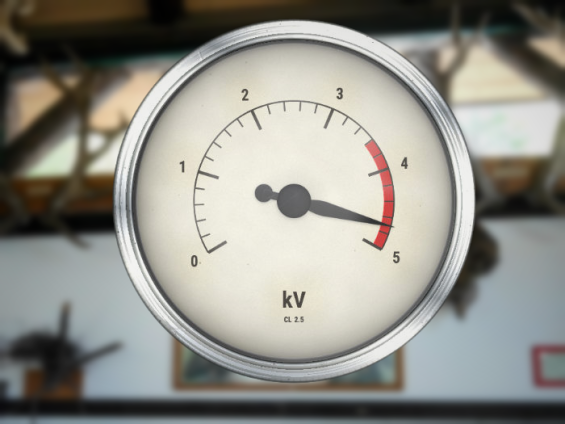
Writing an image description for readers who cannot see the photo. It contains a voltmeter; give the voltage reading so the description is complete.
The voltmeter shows 4.7 kV
